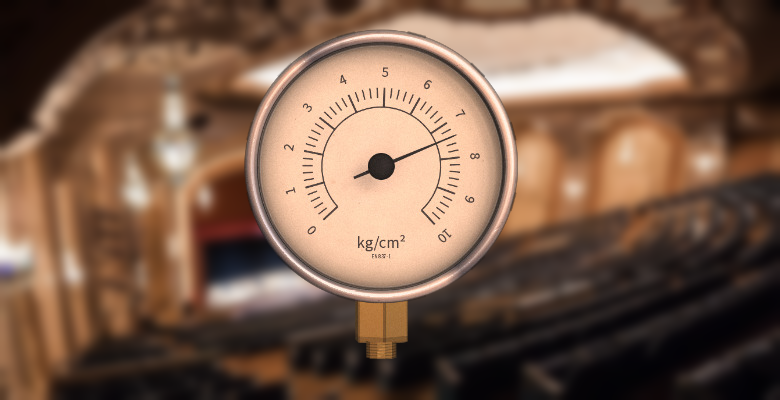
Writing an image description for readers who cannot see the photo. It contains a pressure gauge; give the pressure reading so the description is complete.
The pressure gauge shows 7.4 kg/cm²
